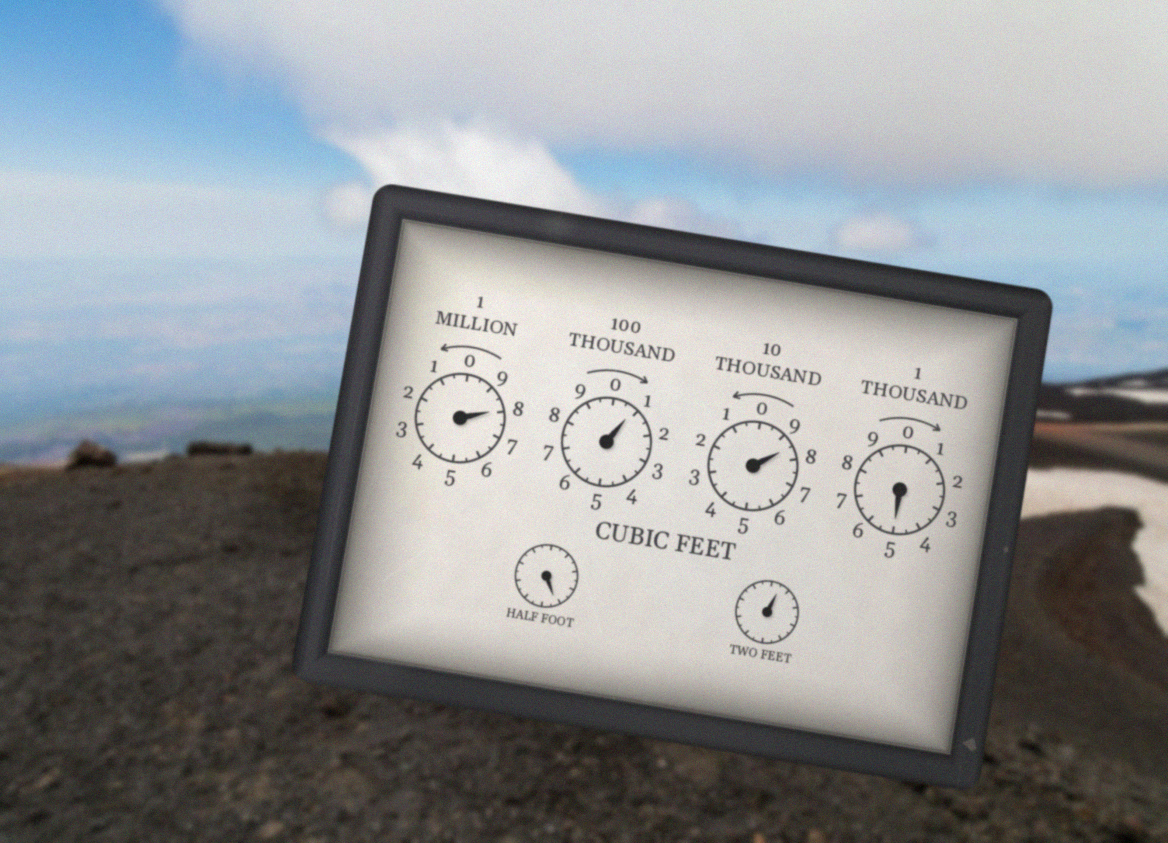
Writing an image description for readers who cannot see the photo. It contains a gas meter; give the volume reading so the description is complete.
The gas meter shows 808500 ft³
